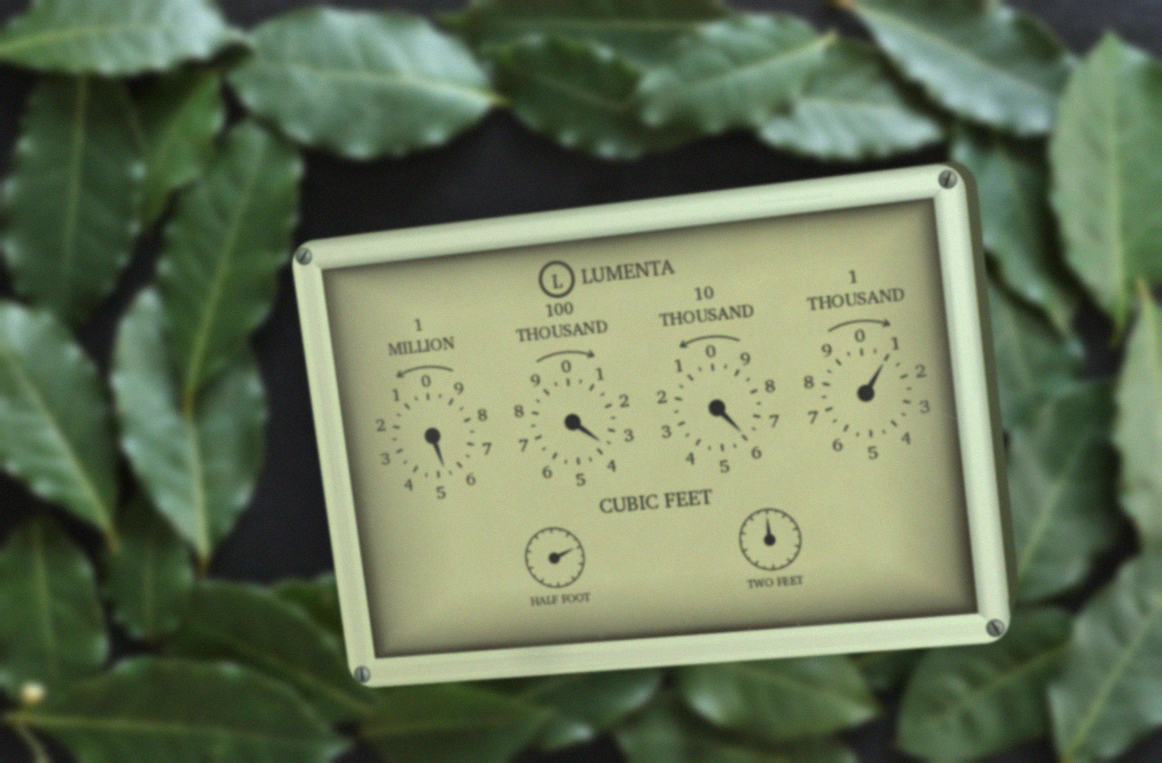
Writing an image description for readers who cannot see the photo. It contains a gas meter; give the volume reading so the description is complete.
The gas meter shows 536100 ft³
